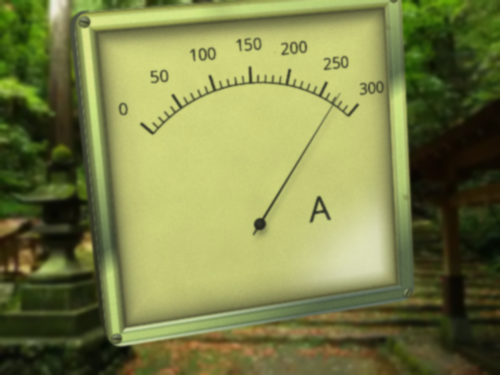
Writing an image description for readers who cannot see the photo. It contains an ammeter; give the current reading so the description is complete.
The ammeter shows 270 A
